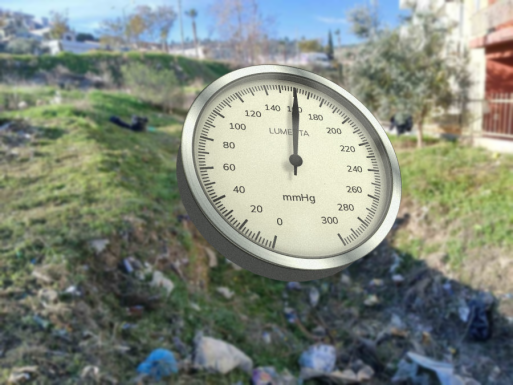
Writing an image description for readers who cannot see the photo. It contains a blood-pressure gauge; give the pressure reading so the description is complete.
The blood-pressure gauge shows 160 mmHg
